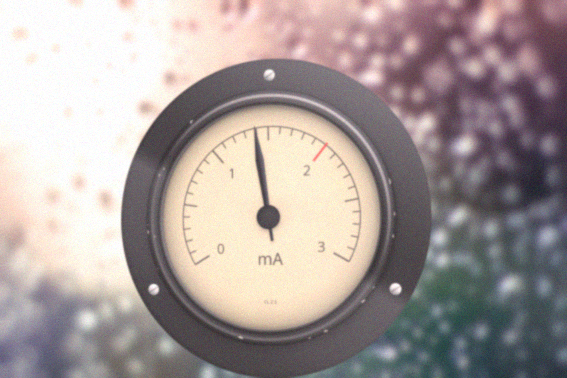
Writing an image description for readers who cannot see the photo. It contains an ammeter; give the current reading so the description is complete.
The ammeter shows 1.4 mA
